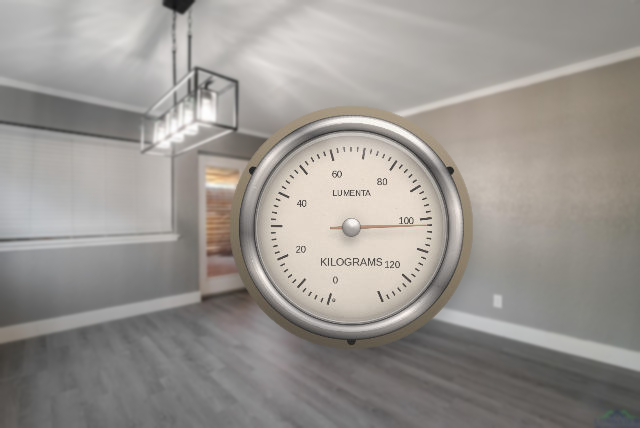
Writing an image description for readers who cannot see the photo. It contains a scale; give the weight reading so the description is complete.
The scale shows 102 kg
